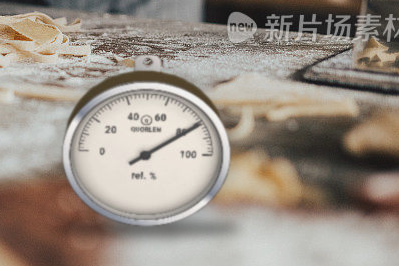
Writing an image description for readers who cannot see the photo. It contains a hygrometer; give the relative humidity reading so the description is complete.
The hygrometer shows 80 %
